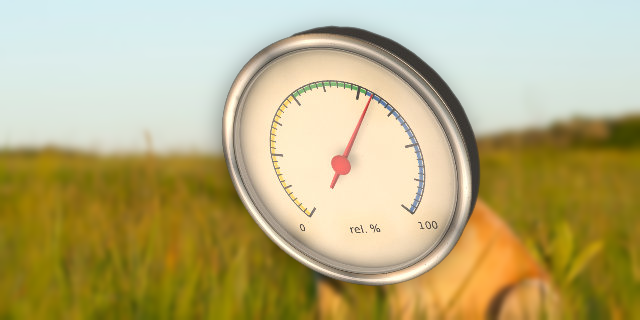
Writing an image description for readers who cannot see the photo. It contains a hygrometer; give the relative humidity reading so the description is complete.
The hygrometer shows 64 %
